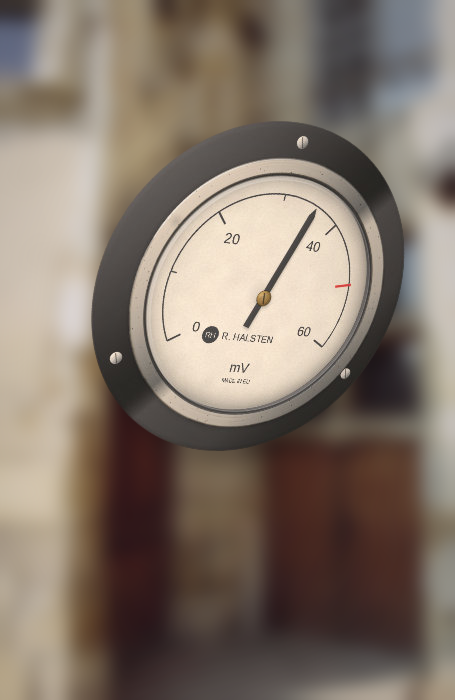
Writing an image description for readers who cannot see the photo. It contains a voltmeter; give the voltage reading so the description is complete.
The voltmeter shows 35 mV
